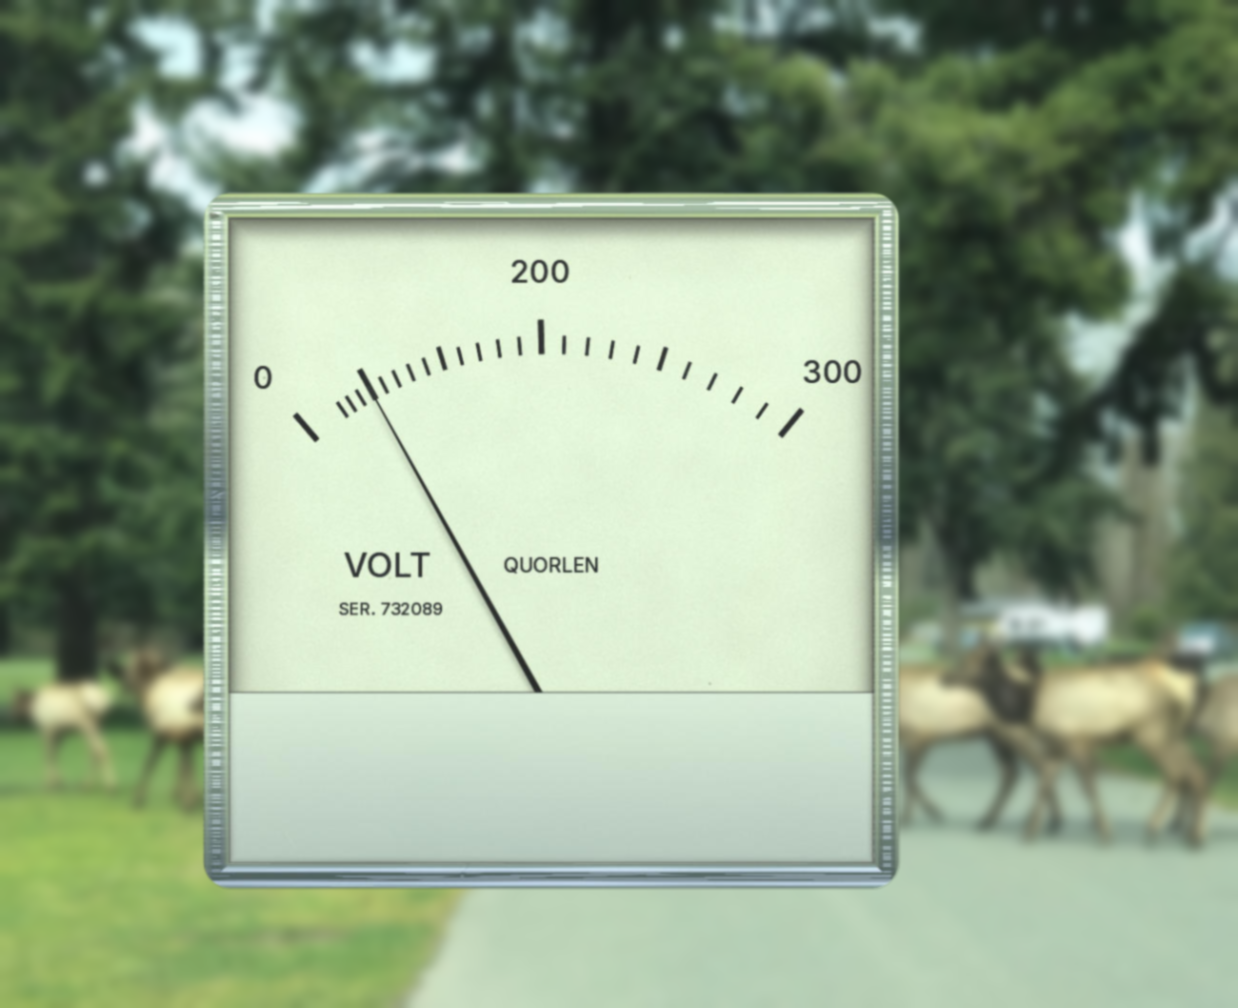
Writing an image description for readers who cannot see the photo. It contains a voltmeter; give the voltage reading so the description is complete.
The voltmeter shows 100 V
